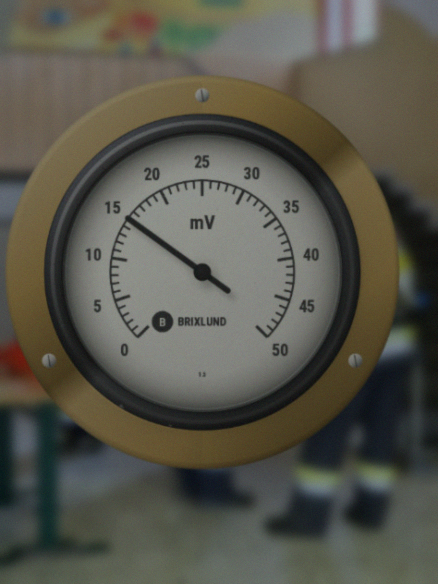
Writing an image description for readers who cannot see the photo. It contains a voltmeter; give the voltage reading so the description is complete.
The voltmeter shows 15 mV
